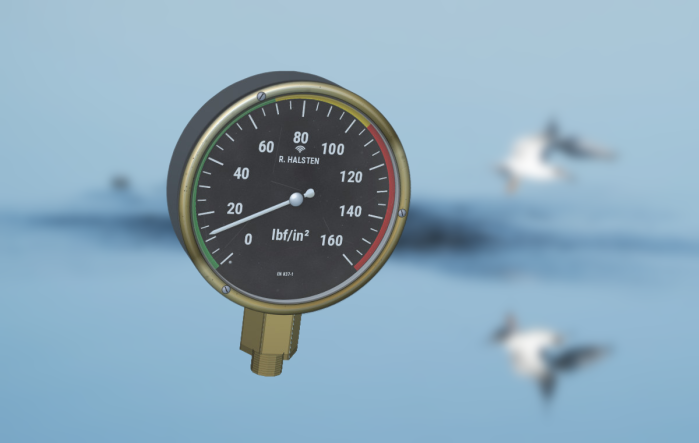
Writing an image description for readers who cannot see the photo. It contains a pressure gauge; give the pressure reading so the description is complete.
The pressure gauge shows 12.5 psi
